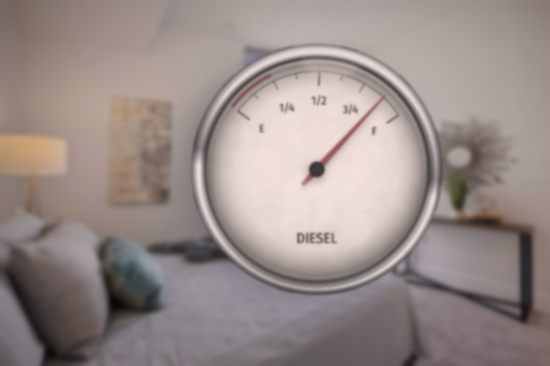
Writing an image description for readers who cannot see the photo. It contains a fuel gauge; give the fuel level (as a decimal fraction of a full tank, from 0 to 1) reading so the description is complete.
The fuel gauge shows 0.875
